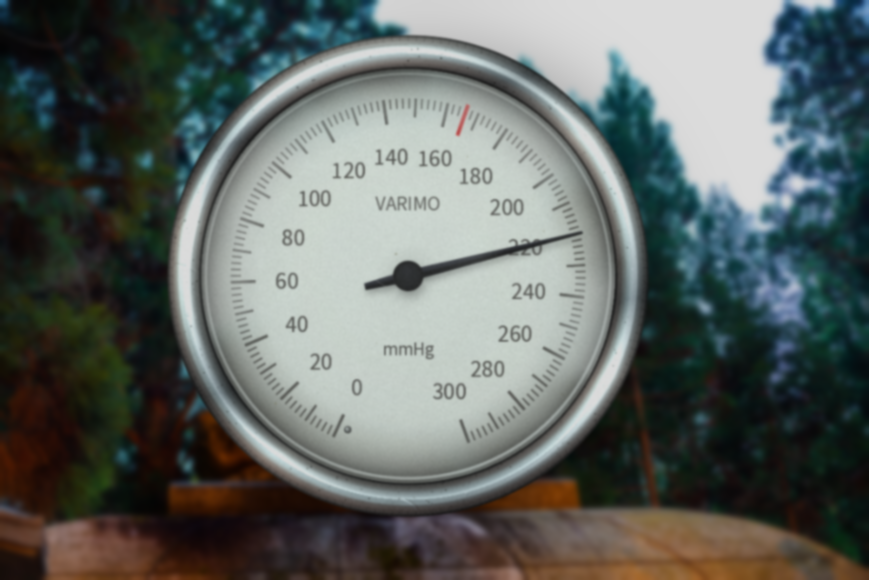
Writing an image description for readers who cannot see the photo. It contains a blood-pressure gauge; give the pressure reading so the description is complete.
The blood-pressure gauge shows 220 mmHg
